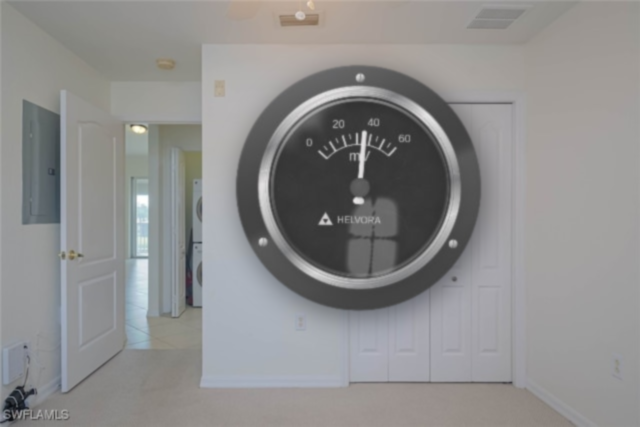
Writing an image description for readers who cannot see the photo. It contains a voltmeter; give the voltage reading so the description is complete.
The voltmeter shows 35 mV
